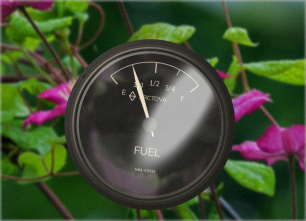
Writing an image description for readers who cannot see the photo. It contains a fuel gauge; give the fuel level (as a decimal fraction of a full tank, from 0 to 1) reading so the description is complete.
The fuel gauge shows 0.25
